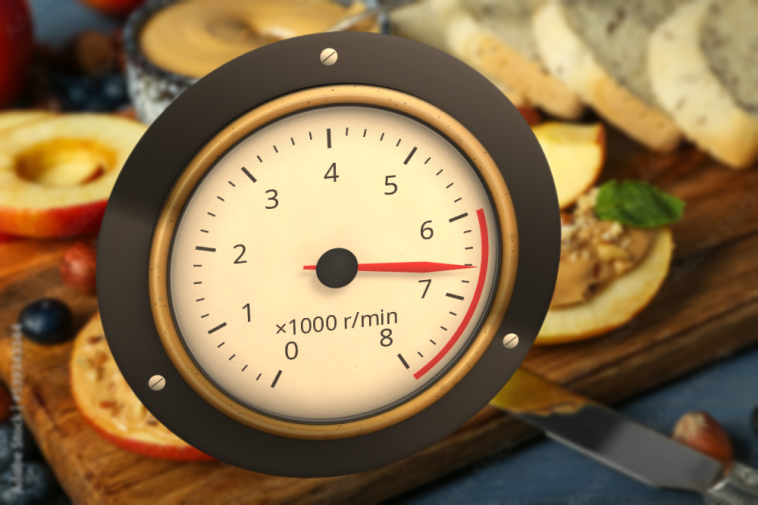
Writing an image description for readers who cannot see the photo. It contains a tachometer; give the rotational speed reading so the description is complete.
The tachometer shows 6600 rpm
